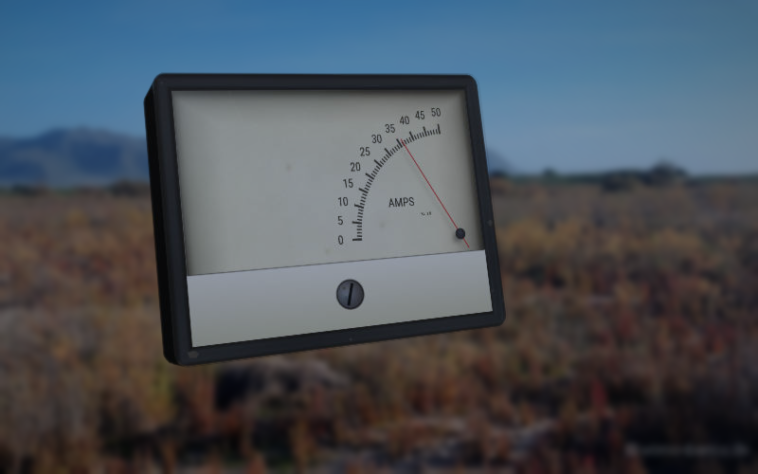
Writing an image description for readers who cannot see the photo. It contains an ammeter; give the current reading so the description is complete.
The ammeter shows 35 A
